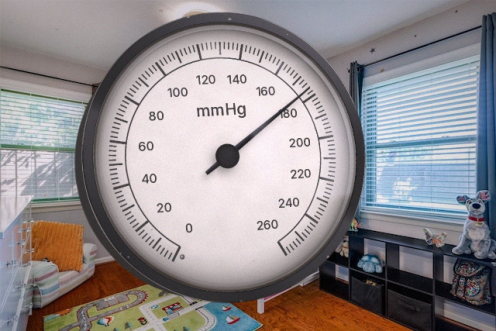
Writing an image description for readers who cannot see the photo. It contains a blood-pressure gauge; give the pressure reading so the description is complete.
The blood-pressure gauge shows 176 mmHg
